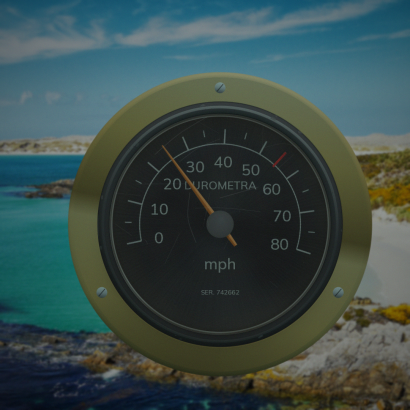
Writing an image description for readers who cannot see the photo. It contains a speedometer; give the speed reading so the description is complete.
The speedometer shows 25 mph
